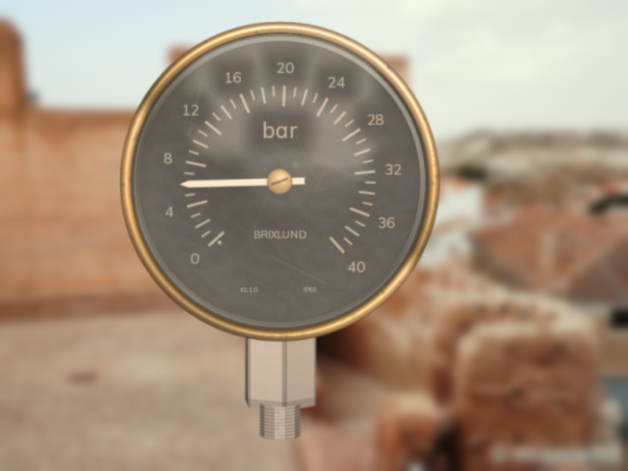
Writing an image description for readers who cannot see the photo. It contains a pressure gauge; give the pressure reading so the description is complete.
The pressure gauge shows 6 bar
